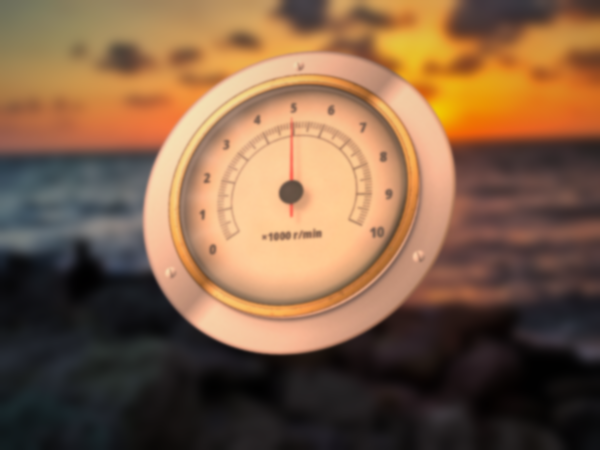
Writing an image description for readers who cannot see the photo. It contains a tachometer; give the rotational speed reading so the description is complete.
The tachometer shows 5000 rpm
